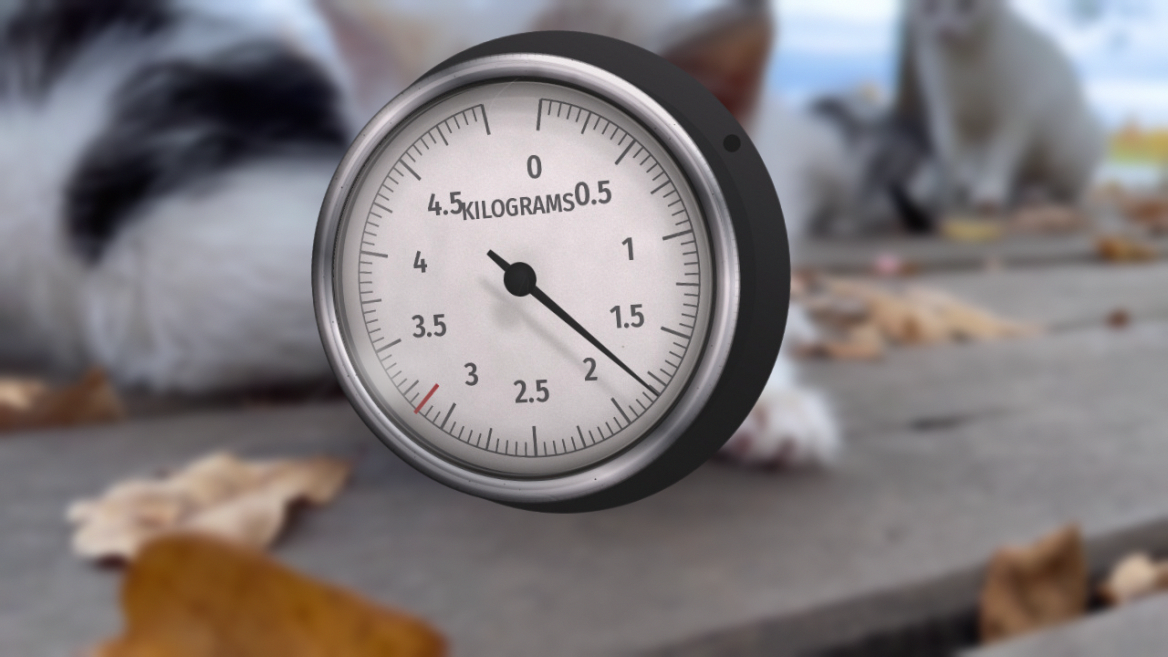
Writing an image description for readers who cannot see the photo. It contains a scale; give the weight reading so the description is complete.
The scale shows 1.8 kg
